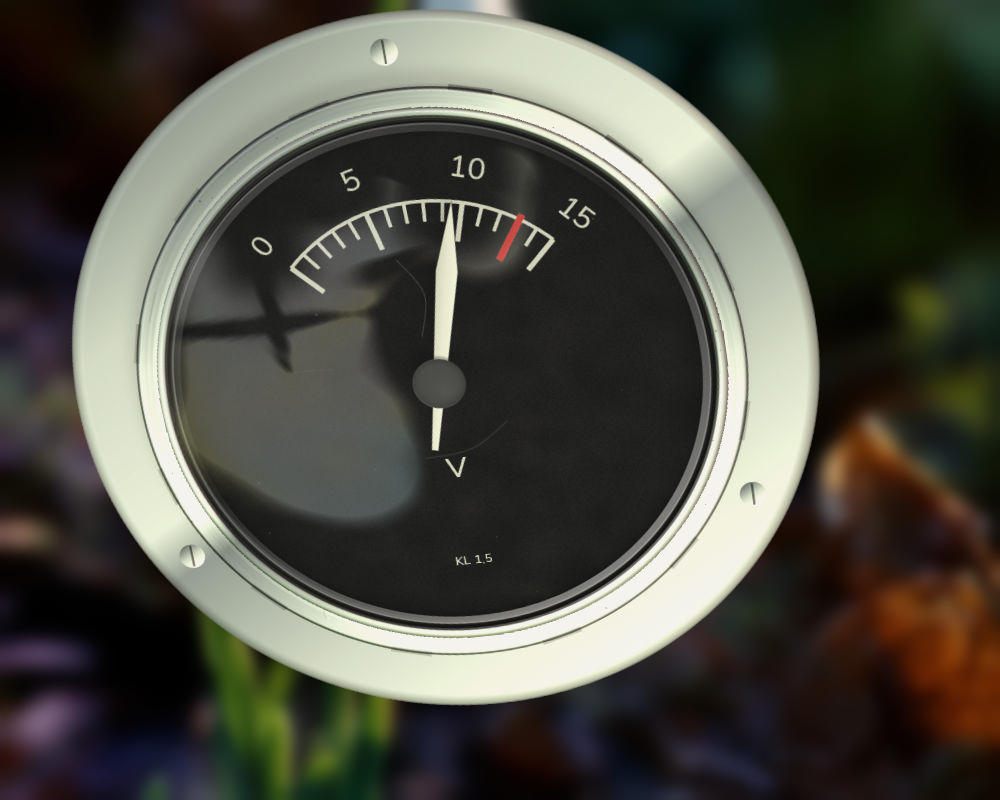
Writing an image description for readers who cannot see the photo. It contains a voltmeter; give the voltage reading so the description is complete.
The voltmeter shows 9.5 V
